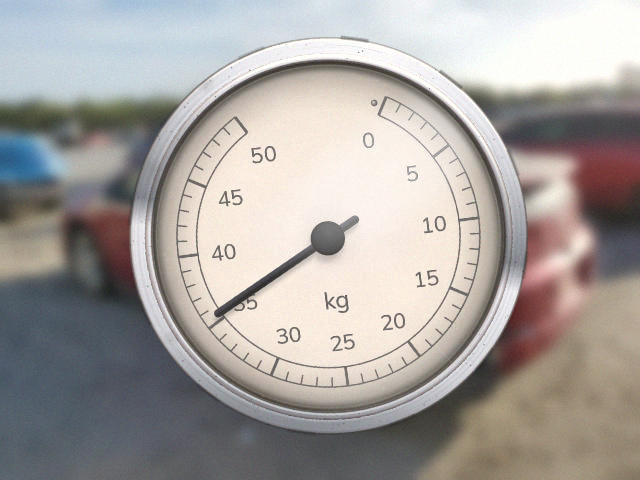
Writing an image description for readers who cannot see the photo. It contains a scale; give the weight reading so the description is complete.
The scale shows 35.5 kg
